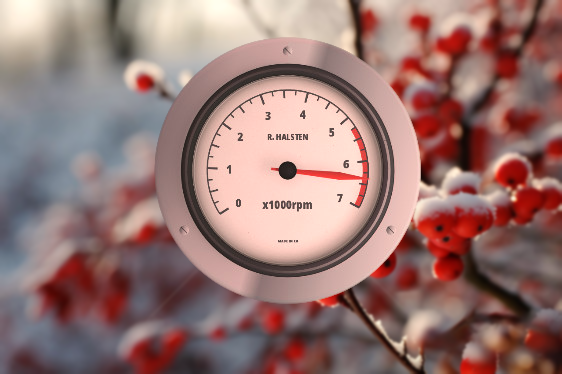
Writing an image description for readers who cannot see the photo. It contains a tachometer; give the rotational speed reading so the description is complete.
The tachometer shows 6375 rpm
